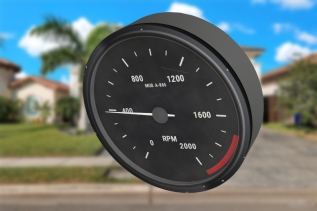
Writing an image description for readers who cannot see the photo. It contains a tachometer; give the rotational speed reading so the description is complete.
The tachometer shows 400 rpm
